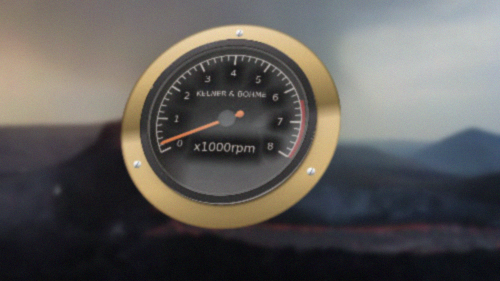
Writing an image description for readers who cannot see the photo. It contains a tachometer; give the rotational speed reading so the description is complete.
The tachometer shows 200 rpm
